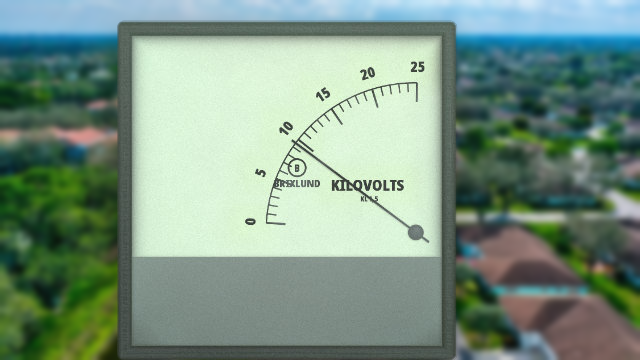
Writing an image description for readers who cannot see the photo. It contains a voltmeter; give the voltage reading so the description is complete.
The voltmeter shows 9.5 kV
